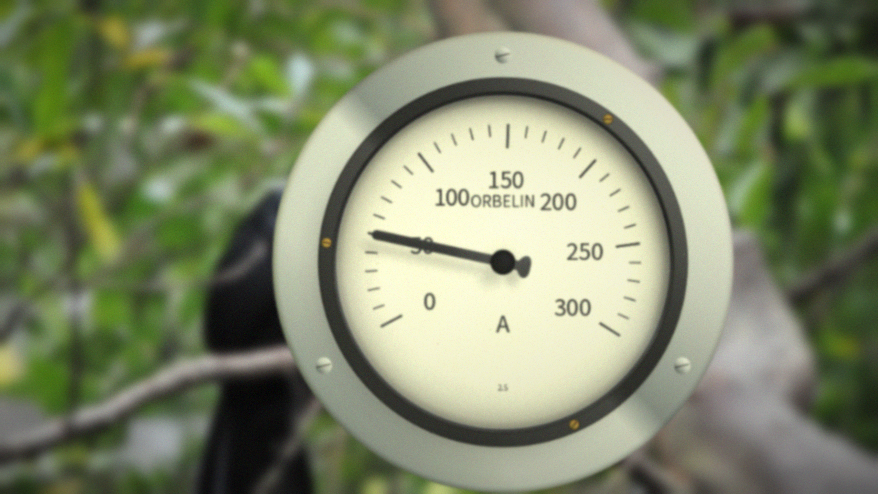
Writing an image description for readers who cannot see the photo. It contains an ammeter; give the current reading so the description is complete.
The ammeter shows 50 A
